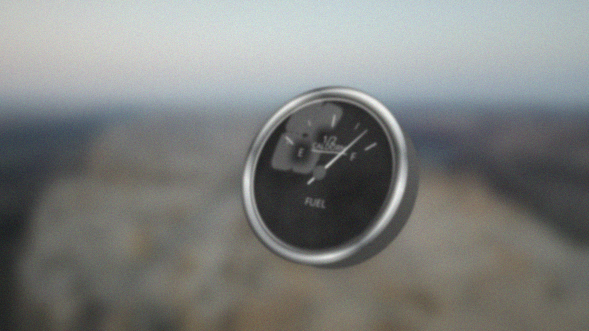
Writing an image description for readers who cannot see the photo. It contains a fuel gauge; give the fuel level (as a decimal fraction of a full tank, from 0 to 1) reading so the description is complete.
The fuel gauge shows 0.875
